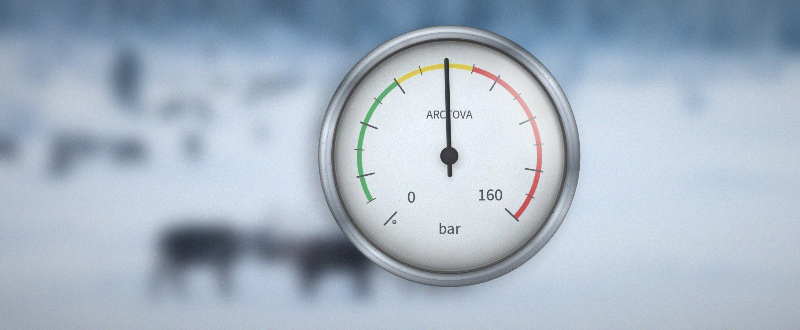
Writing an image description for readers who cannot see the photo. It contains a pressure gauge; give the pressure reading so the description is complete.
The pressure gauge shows 80 bar
